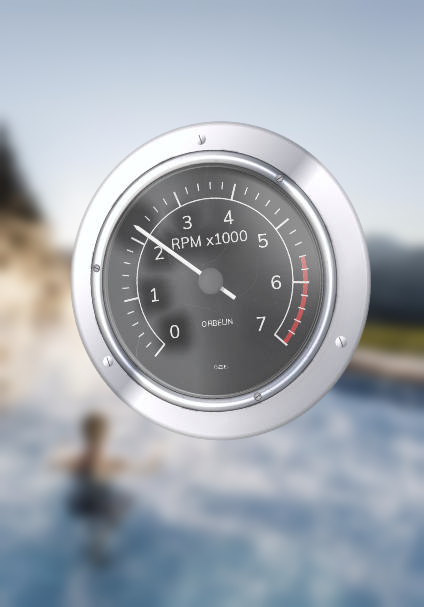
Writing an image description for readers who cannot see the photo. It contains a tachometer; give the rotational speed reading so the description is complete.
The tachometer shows 2200 rpm
